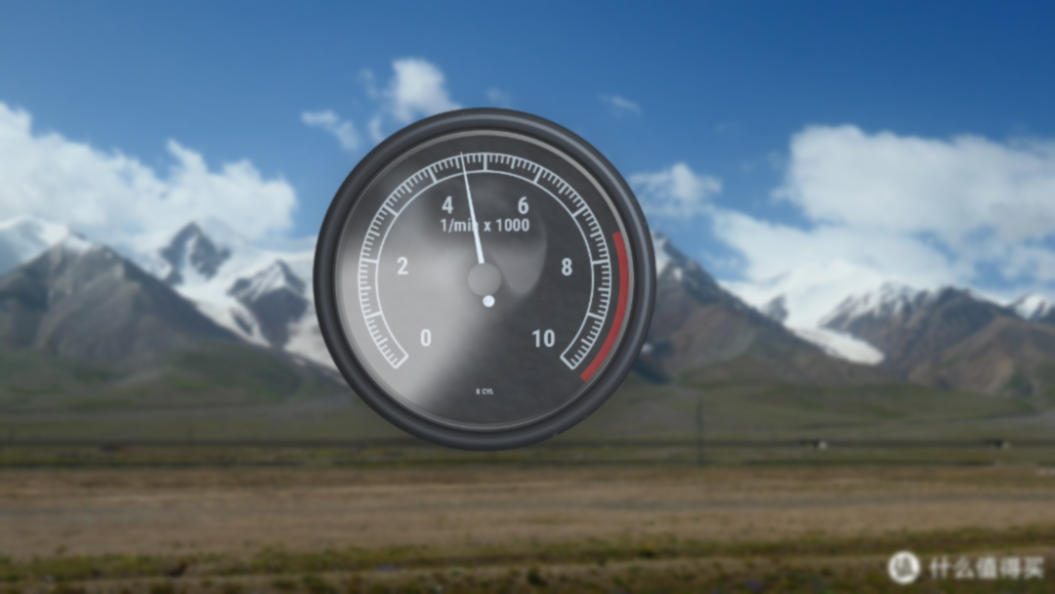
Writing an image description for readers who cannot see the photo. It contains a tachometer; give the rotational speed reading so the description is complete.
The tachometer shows 4600 rpm
